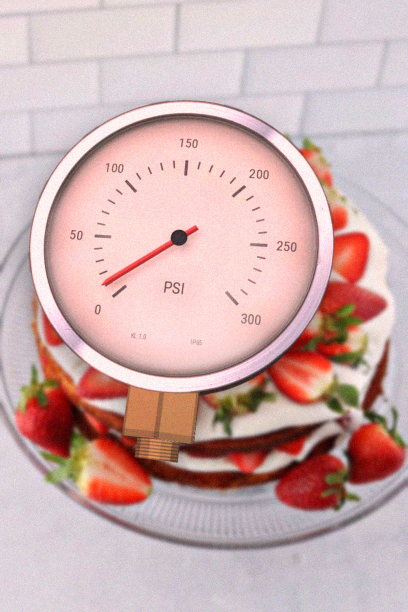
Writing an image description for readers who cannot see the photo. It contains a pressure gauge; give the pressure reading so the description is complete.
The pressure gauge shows 10 psi
